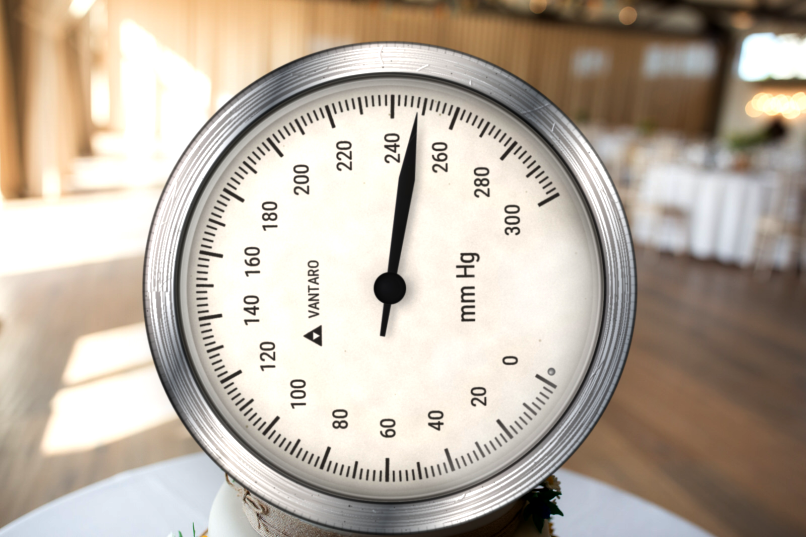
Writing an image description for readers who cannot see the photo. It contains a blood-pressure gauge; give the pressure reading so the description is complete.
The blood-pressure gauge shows 248 mmHg
